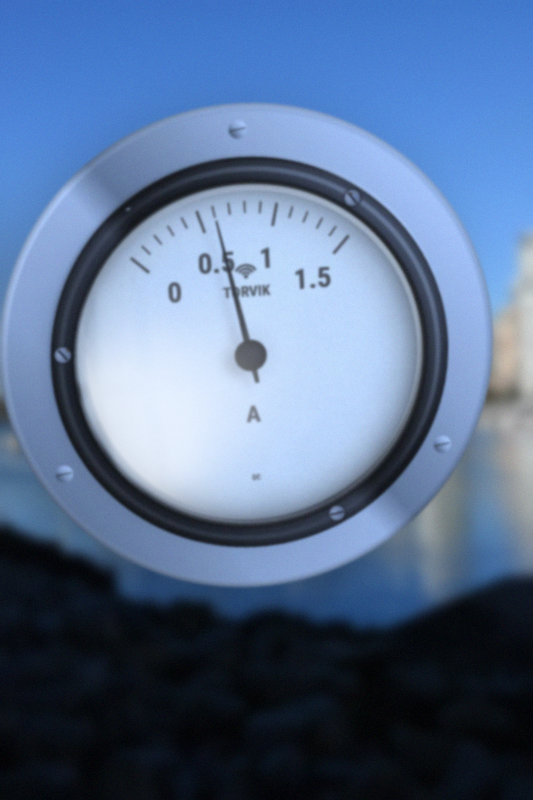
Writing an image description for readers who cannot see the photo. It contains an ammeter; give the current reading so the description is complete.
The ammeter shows 0.6 A
